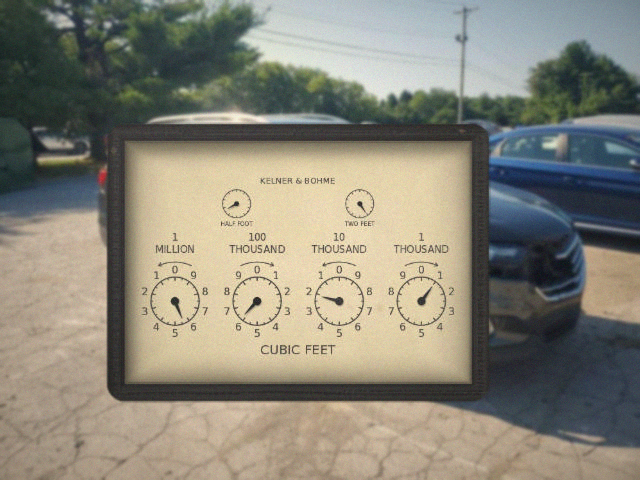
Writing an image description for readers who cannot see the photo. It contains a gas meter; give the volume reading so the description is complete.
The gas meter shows 562100 ft³
